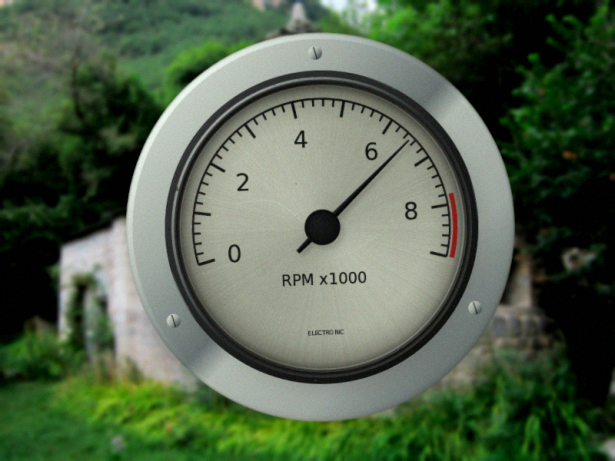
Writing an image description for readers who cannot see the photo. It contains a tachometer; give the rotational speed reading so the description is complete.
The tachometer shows 6500 rpm
